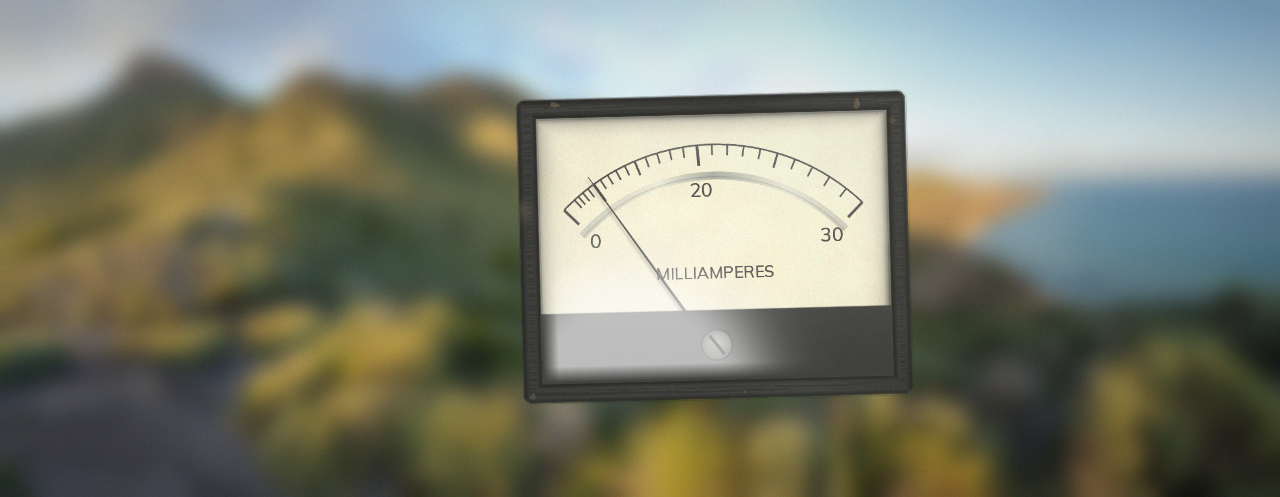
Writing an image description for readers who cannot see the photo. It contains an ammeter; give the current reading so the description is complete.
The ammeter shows 10 mA
